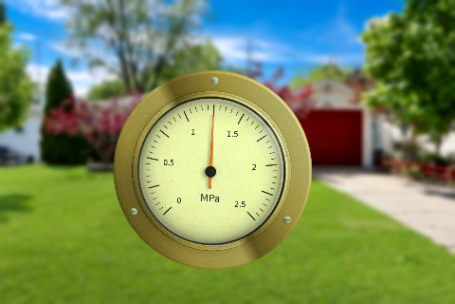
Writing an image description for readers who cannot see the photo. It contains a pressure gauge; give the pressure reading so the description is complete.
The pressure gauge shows 1.25 MPa
